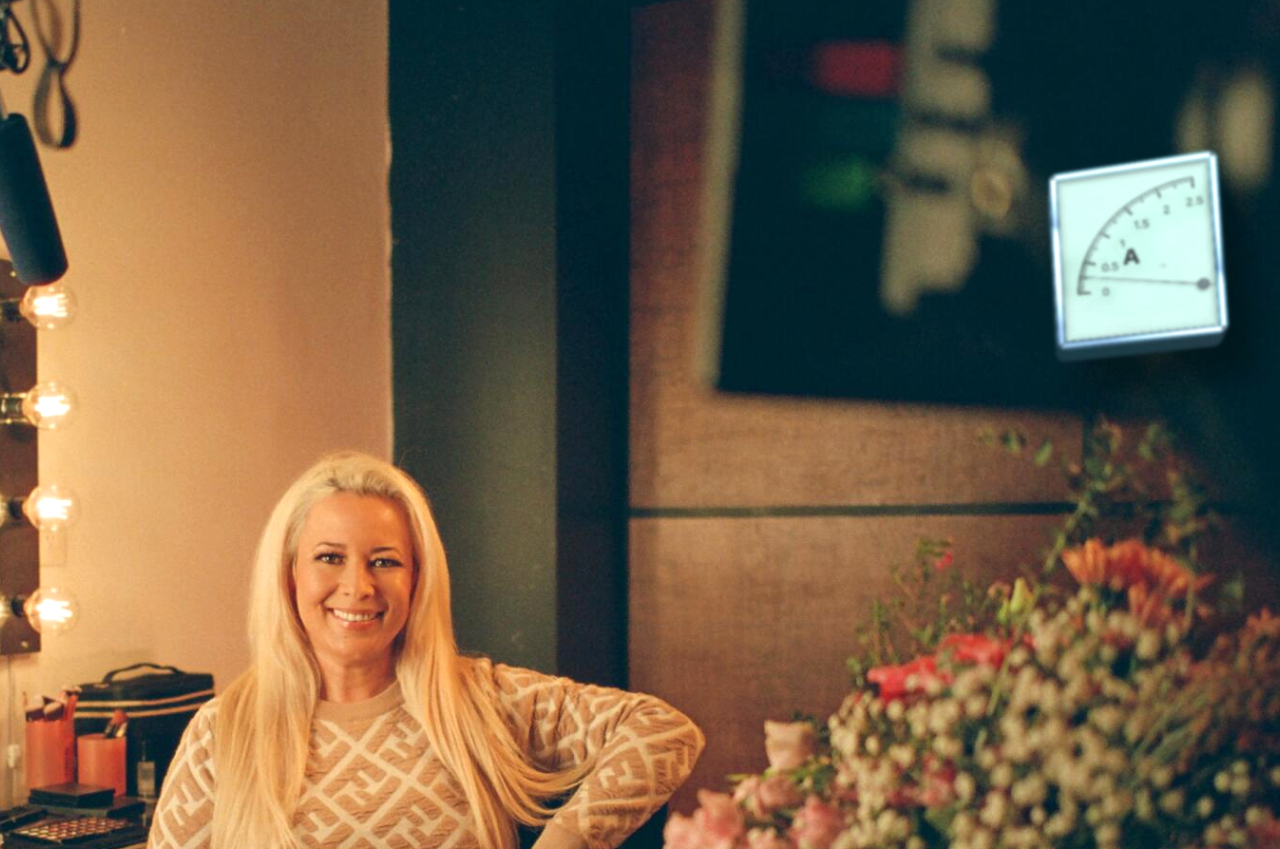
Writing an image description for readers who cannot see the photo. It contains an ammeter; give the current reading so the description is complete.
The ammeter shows 0.25 A
